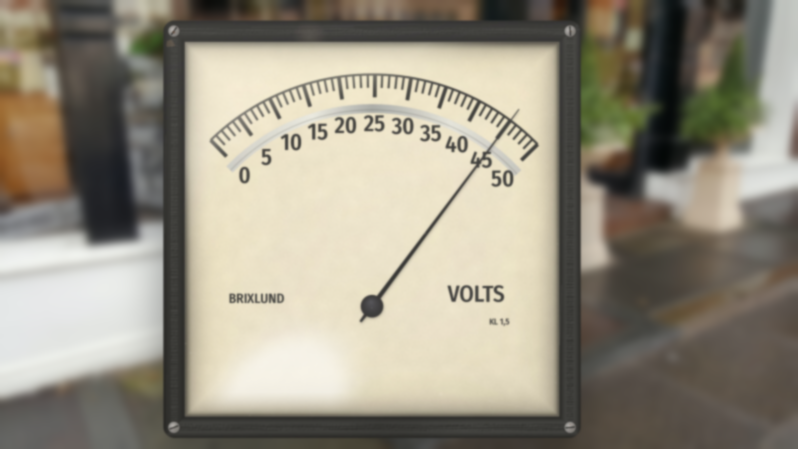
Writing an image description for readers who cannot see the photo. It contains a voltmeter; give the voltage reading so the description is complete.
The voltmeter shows 45 V
